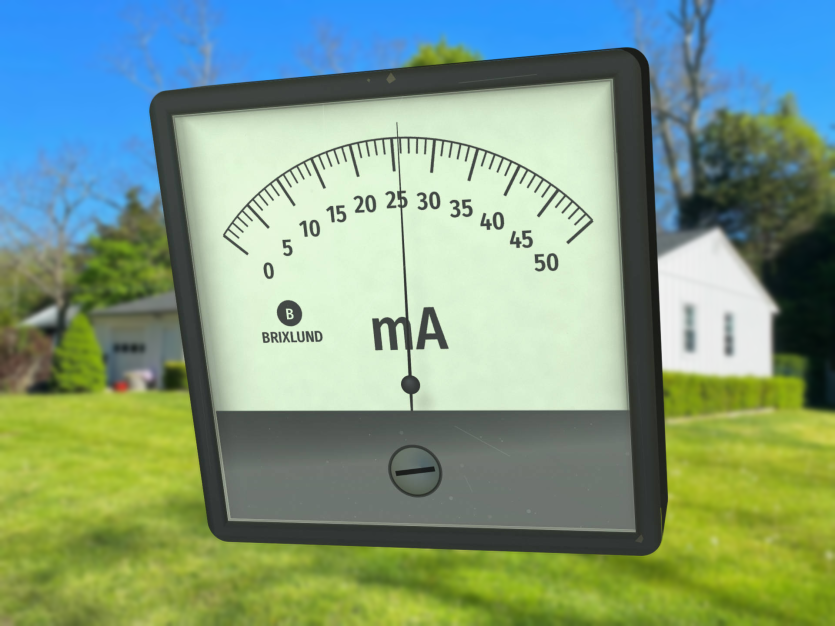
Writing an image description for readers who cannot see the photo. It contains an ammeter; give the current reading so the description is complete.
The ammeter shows 26 mA
